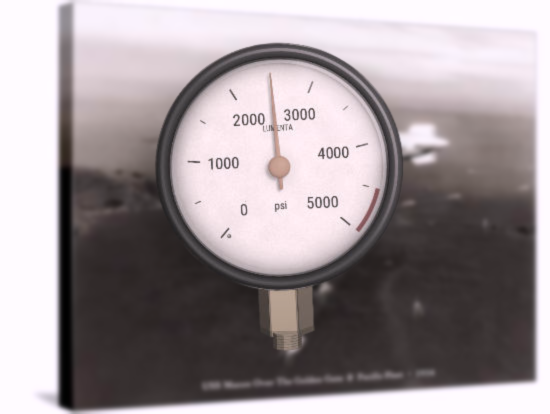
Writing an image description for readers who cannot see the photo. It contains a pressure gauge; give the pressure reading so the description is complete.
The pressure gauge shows 2500 psi
